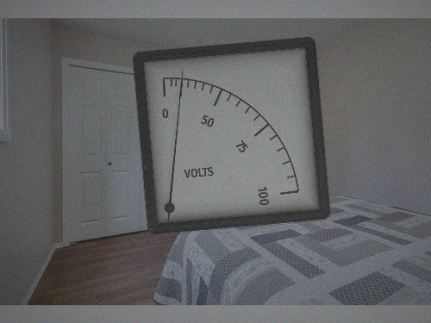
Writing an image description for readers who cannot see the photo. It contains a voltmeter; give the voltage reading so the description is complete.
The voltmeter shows 25 V
